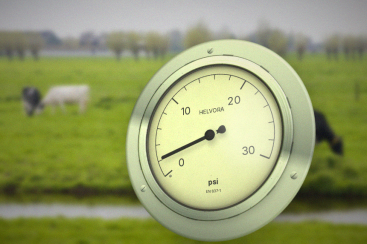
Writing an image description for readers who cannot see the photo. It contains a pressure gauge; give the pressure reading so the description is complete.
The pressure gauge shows 2 psi
